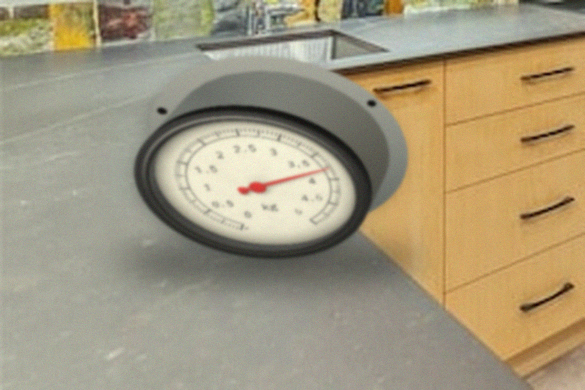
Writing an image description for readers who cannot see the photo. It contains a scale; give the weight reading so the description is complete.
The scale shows 3.75 kg
